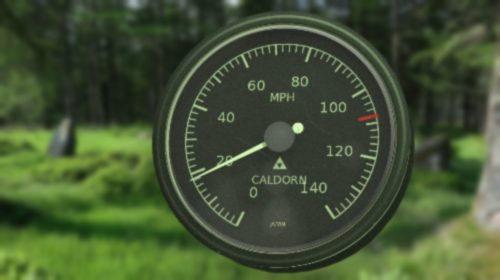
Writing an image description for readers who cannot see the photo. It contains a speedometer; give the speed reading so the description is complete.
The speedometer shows 18 mph
